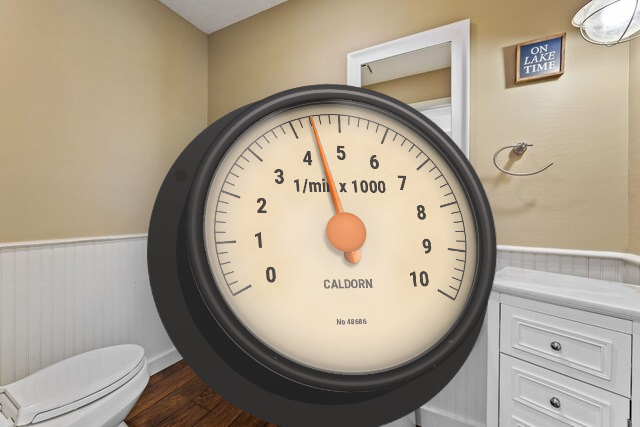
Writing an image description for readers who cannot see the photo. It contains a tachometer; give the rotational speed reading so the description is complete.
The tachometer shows 4400 rpm
